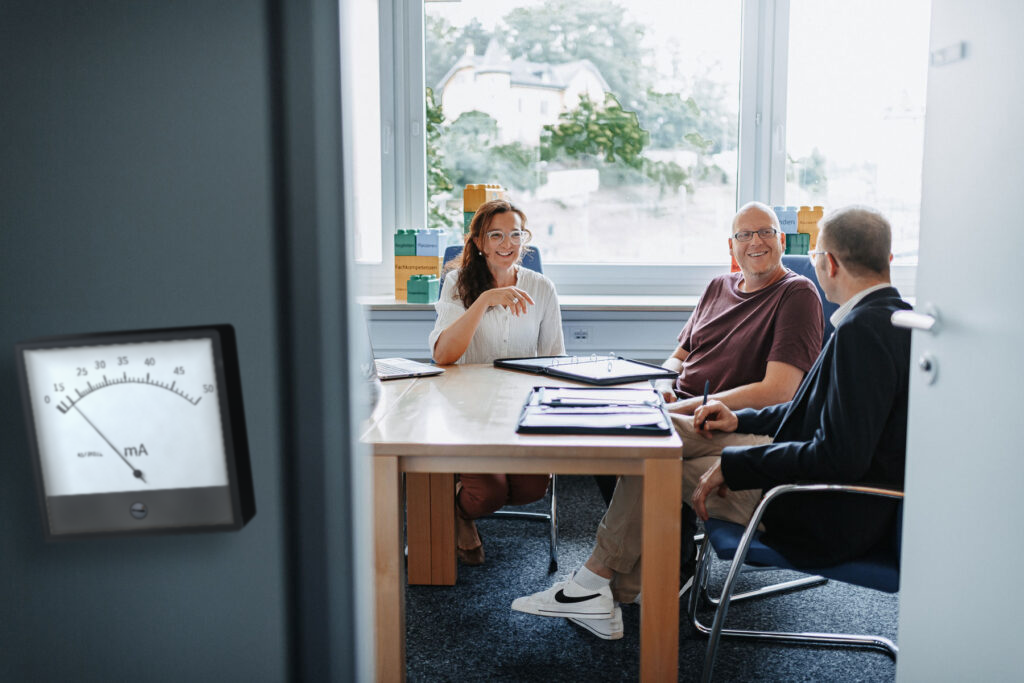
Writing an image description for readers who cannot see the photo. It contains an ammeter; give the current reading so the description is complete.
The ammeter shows 15 mA
